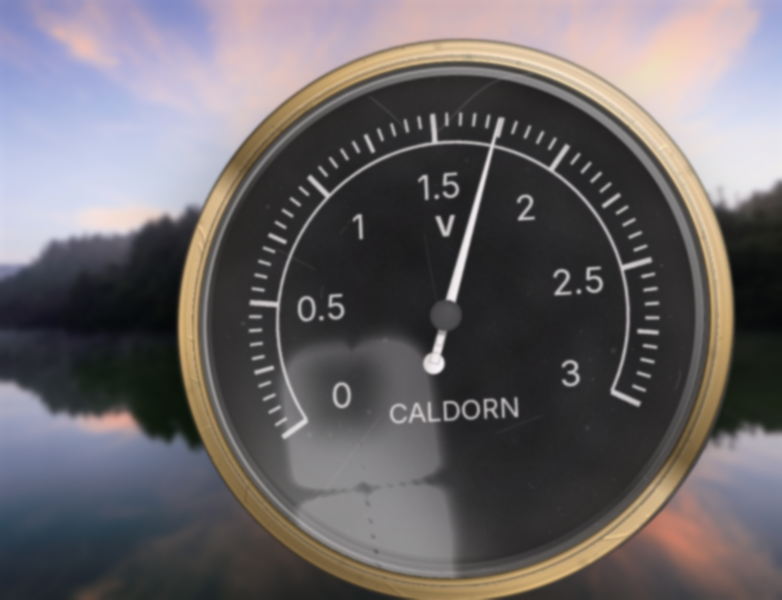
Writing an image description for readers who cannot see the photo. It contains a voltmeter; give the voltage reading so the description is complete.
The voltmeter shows 1.75 V
